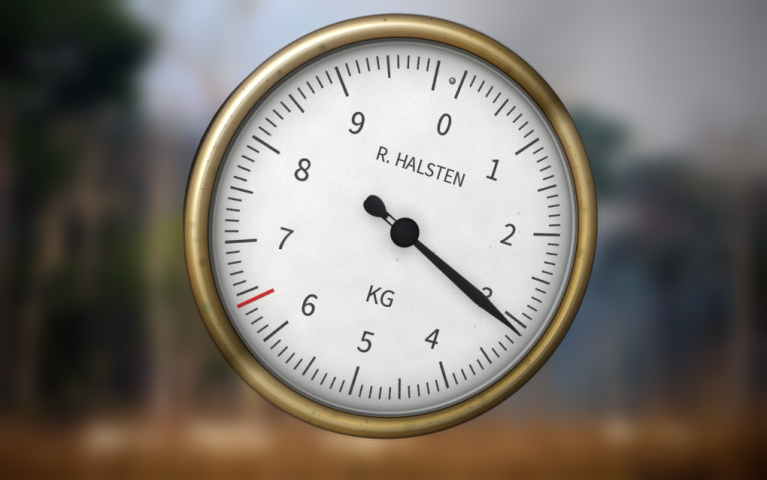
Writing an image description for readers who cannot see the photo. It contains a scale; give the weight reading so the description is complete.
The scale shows 3.1 kg
